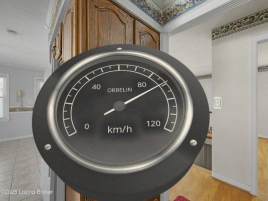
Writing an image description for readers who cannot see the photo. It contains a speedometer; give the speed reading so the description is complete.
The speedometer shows 90 km/h
